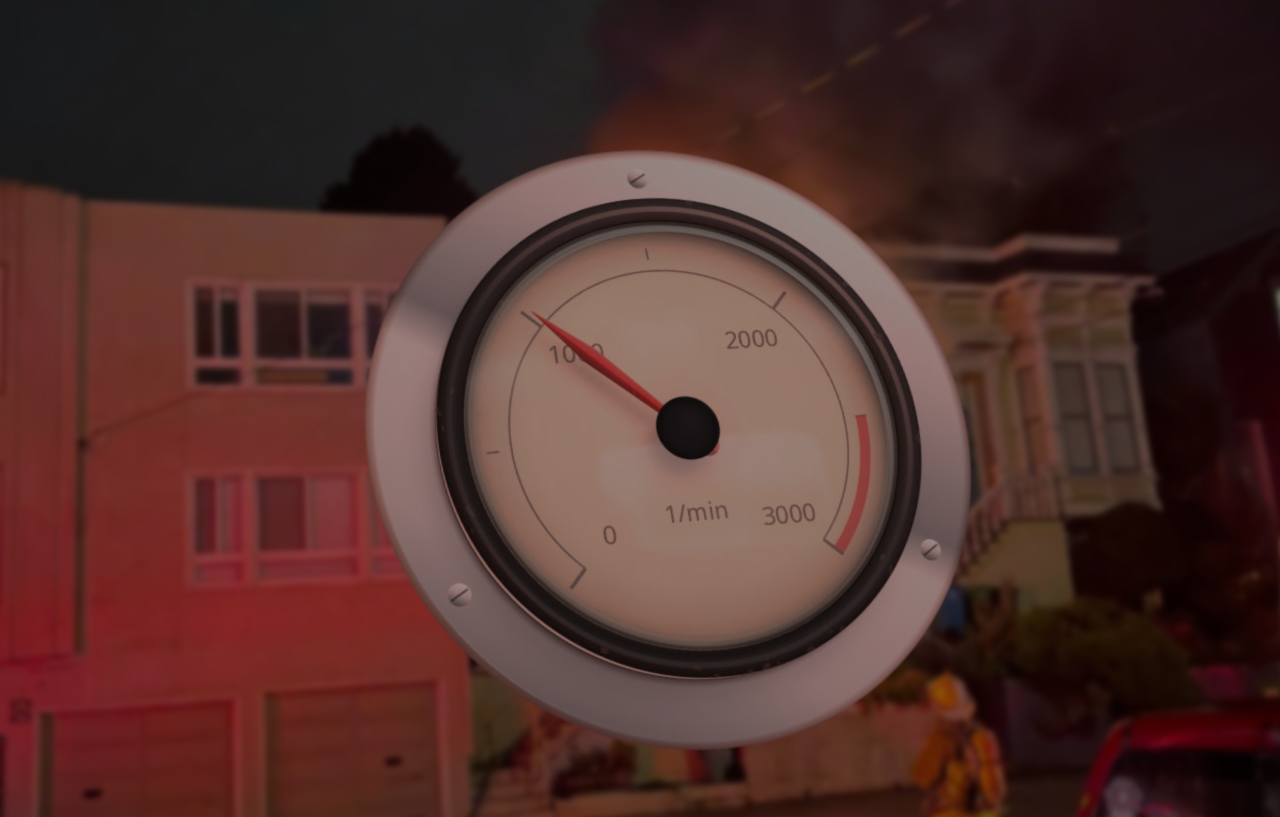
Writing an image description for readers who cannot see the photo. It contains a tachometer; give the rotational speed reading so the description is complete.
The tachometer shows 1000 rpm
